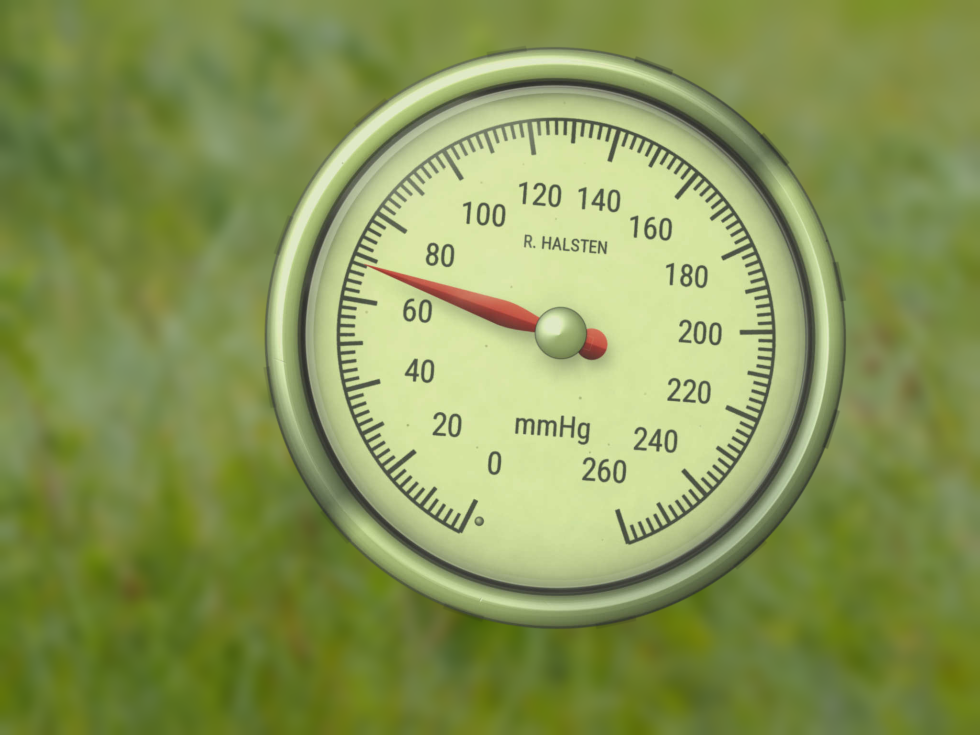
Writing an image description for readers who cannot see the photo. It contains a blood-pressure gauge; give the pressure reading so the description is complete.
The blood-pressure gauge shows 68 mmHg
